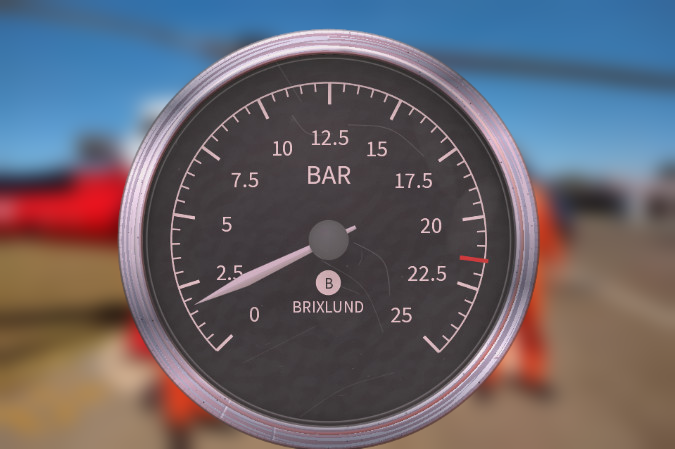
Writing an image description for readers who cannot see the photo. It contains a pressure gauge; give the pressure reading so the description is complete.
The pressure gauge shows 1.75 bar
